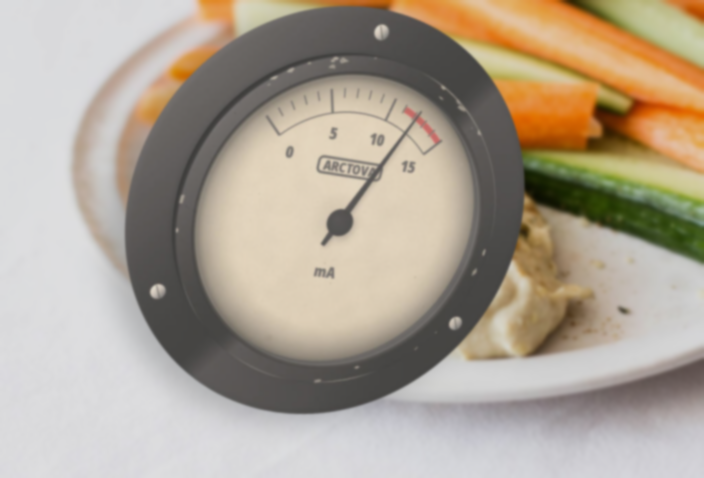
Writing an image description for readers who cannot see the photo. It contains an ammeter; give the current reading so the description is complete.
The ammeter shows 12 mA
